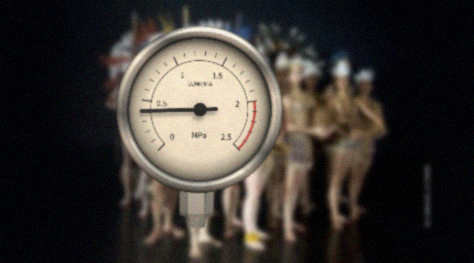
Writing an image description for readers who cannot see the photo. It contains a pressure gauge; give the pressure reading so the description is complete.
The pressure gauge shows 0.4 MPa
